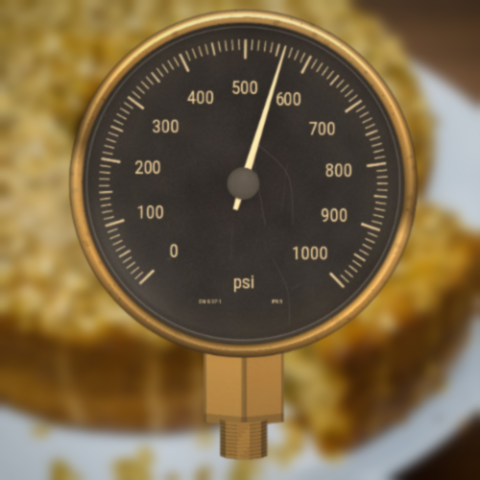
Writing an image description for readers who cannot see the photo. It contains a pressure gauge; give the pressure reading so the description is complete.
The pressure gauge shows 560 psi
